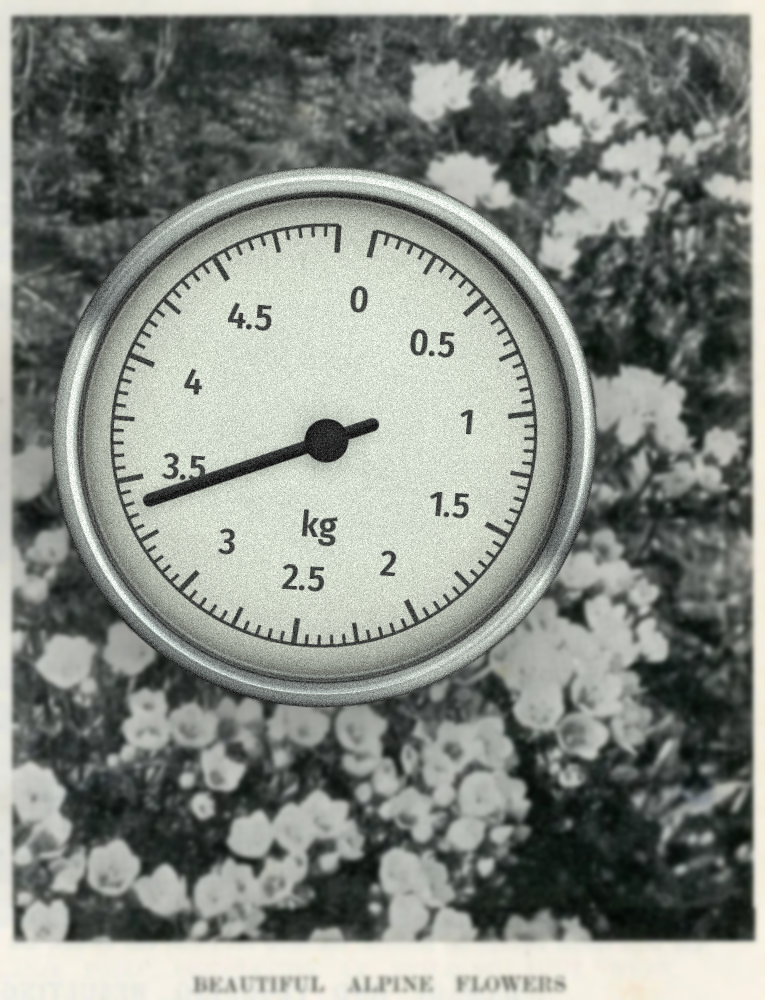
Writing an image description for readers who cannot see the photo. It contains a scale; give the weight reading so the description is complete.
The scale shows 3.4 kg
